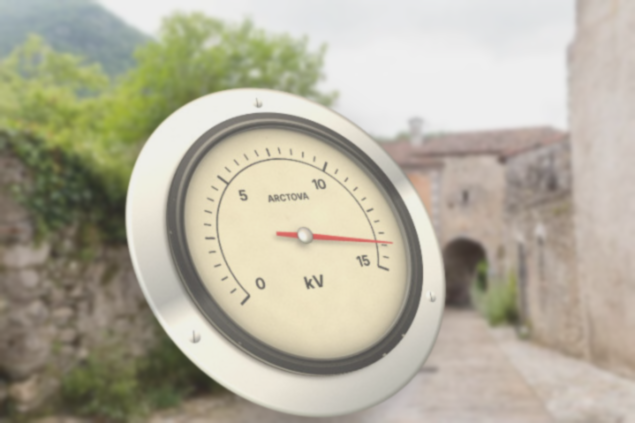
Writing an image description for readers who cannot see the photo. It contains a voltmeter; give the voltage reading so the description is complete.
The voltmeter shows 14 kV
